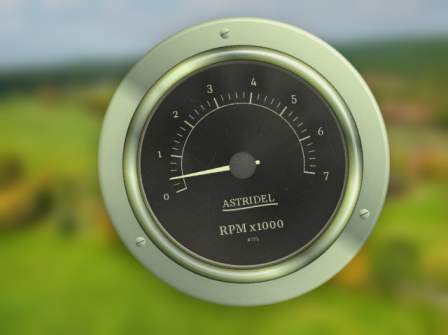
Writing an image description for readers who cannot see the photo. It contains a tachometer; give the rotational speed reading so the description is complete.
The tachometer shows 400 rpm
